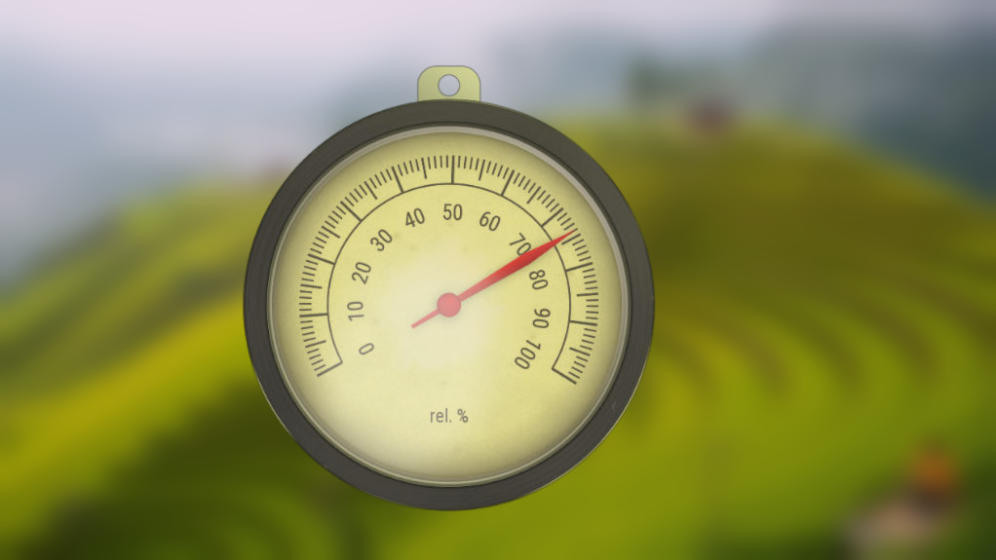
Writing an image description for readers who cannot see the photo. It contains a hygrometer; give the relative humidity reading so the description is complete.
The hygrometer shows 74 %
